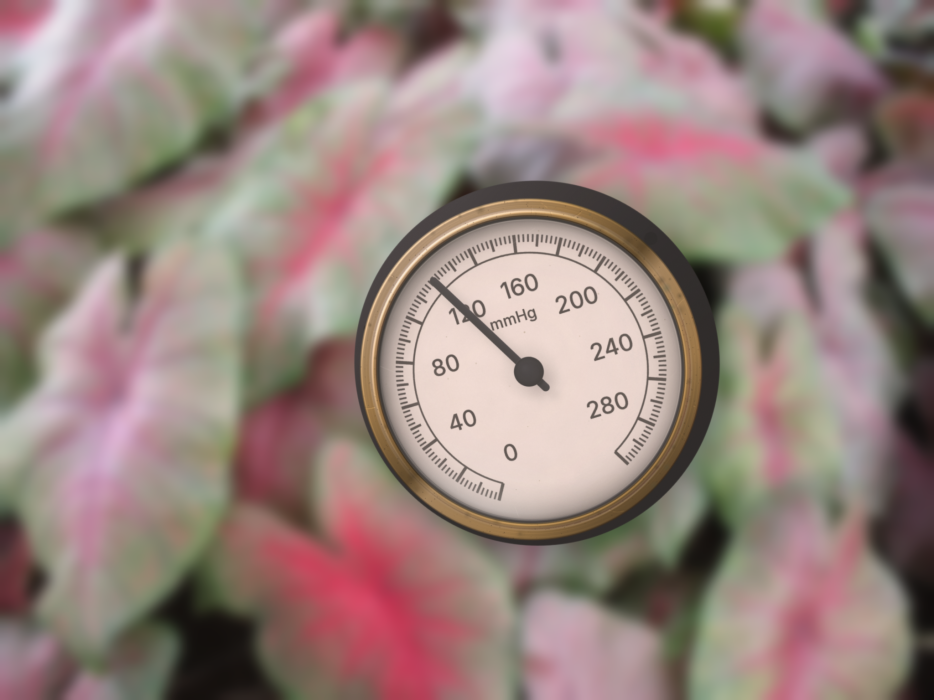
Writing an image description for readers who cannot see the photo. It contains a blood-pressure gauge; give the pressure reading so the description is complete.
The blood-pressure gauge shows 120 mmHg
